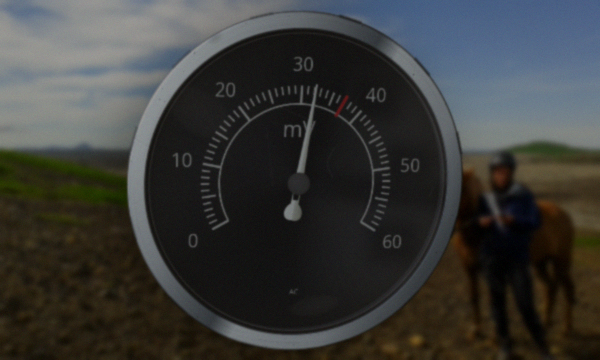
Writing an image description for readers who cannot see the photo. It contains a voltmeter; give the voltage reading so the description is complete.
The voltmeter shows 32 mV
